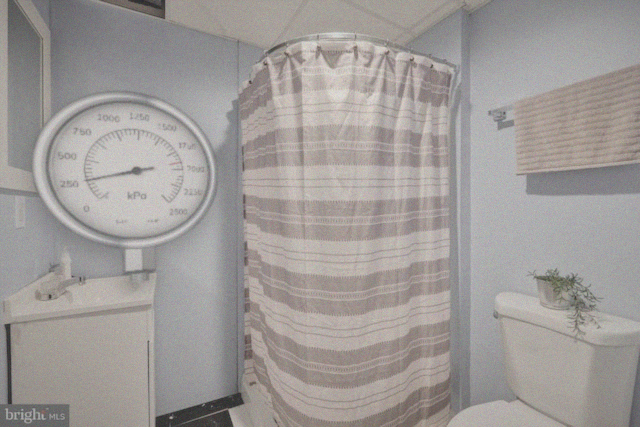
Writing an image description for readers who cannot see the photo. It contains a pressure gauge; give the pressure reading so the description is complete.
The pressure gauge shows 250 kPa
